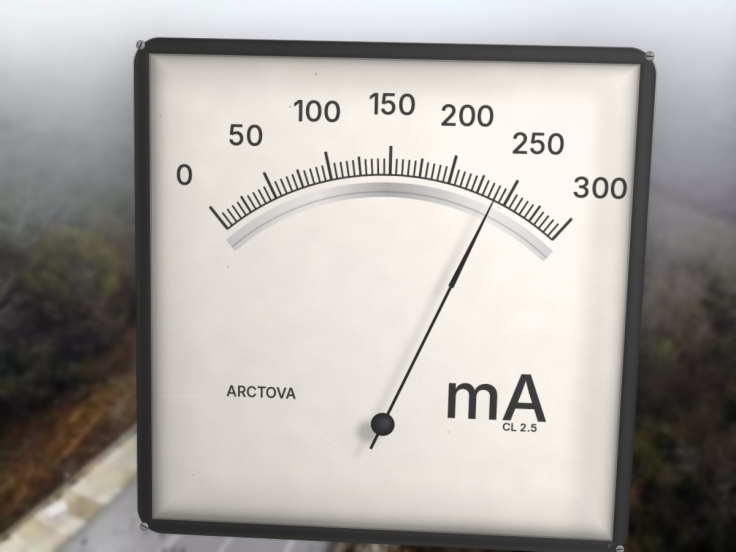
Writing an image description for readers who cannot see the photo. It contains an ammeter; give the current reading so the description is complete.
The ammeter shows 240 mA
